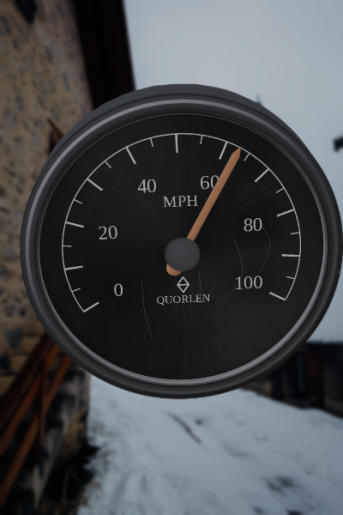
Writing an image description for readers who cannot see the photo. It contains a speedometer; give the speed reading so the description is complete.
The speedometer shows 62.5 mph
